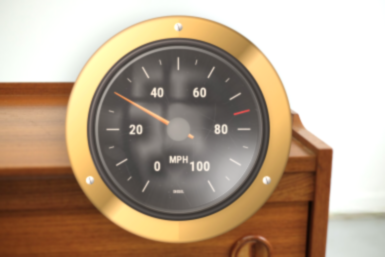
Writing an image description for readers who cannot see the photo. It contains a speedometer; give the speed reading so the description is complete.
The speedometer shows 30 mph
